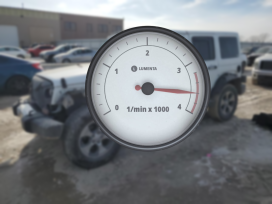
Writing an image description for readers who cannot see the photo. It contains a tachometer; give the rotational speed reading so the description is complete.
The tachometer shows 3600 rpm
